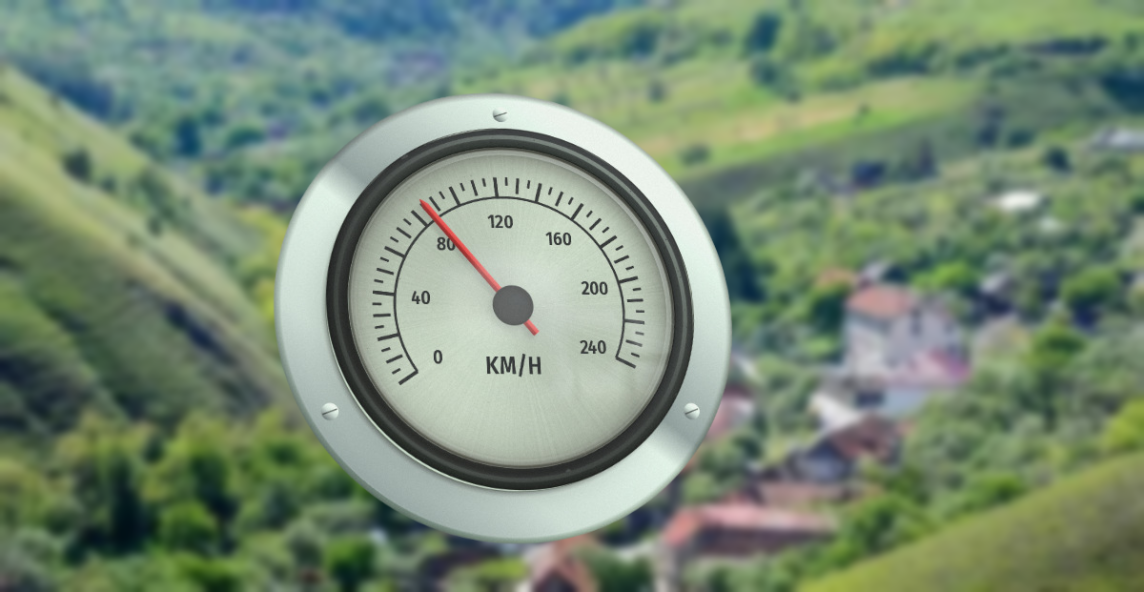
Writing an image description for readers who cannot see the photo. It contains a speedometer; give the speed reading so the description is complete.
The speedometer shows 85 km/h
